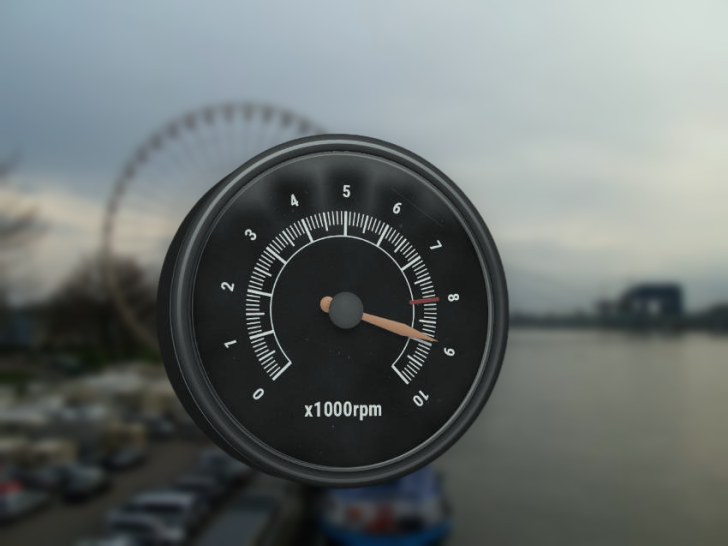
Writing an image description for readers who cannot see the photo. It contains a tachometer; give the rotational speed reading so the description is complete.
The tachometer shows 8900 rpm
